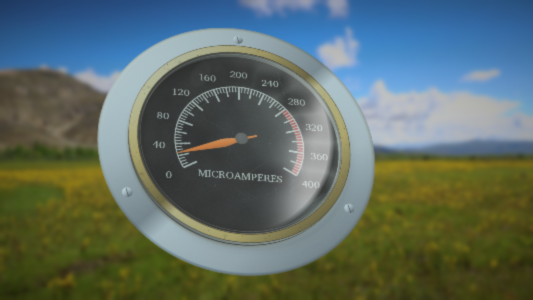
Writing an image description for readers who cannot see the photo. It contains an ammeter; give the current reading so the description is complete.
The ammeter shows 20 µA
